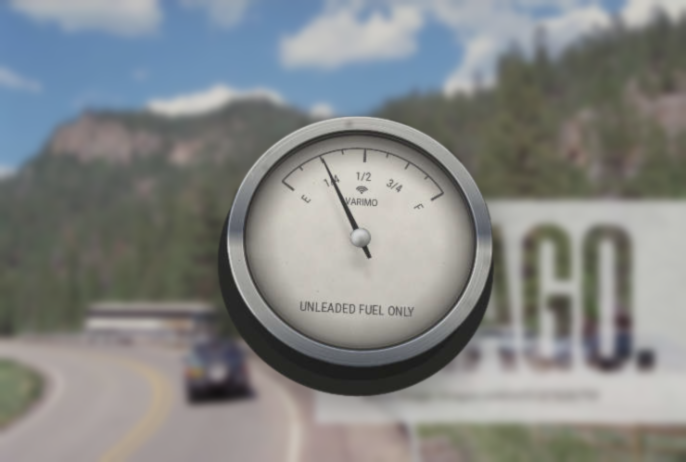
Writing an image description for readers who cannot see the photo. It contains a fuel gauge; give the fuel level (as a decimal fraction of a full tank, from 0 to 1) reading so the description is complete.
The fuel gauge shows 0.25
